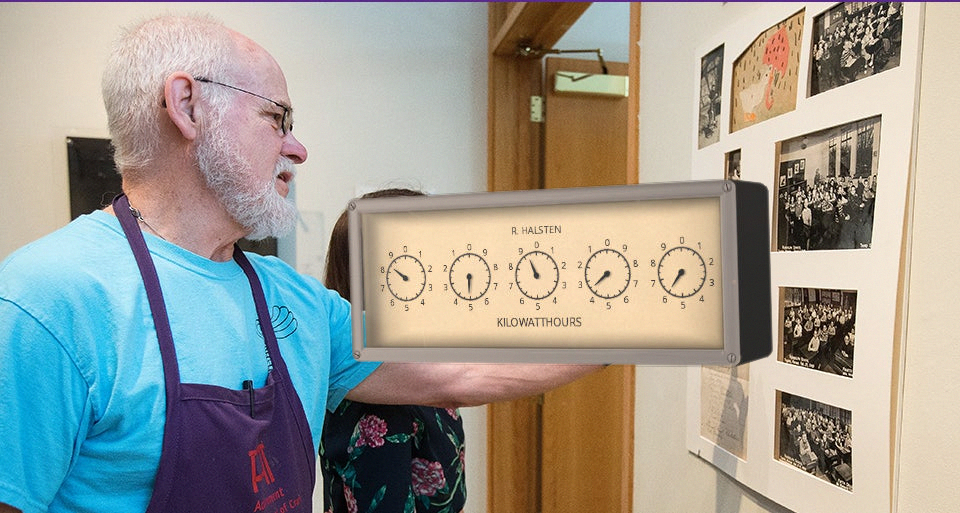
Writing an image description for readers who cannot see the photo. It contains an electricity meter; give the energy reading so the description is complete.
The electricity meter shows 84936 kWh
